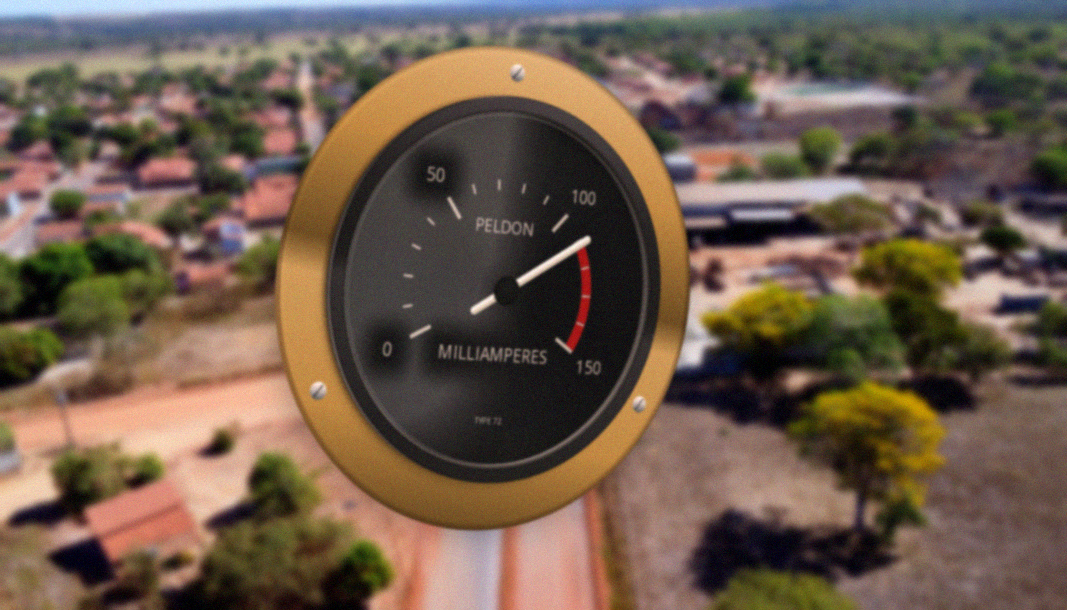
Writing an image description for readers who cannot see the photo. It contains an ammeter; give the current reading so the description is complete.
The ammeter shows 110 mA
